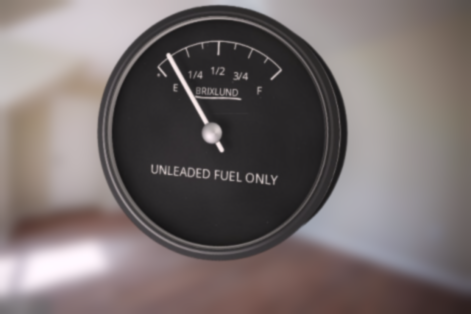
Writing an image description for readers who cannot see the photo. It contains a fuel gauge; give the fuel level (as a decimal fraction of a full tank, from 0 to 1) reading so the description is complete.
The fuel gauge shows 0.125
